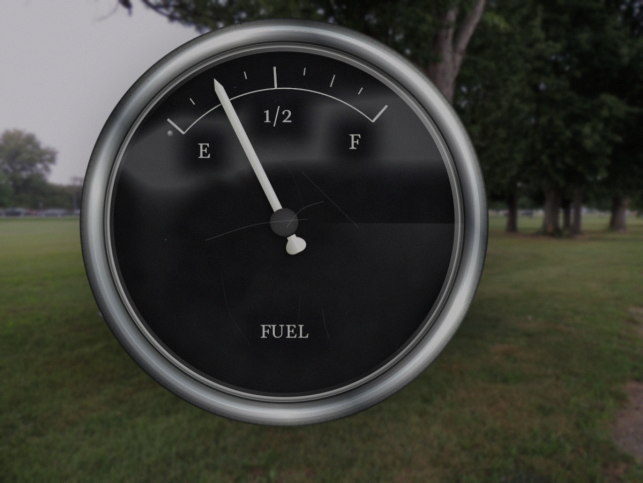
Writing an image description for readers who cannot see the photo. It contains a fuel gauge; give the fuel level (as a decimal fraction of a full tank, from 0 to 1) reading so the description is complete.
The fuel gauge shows 0.25
